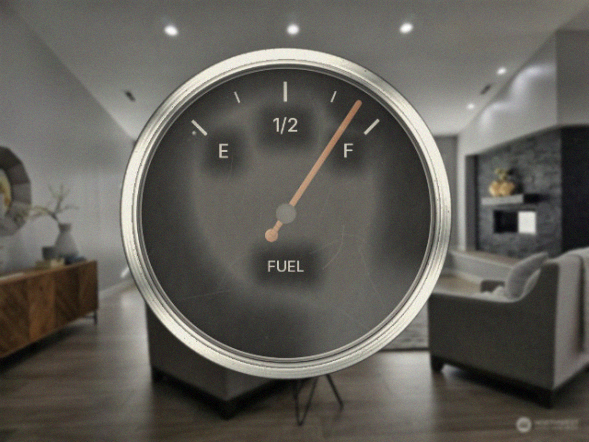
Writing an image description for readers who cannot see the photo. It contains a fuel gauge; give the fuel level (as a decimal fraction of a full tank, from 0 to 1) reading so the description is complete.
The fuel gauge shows 0.875
